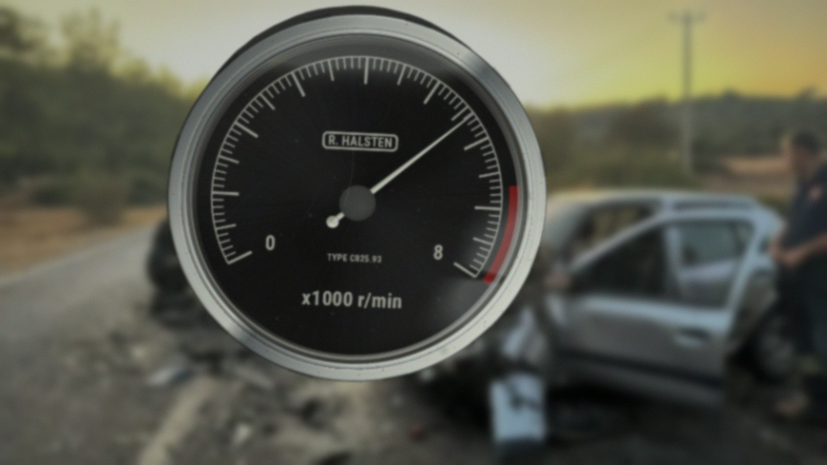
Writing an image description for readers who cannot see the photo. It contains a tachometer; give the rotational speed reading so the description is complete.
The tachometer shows 5600 rpm
